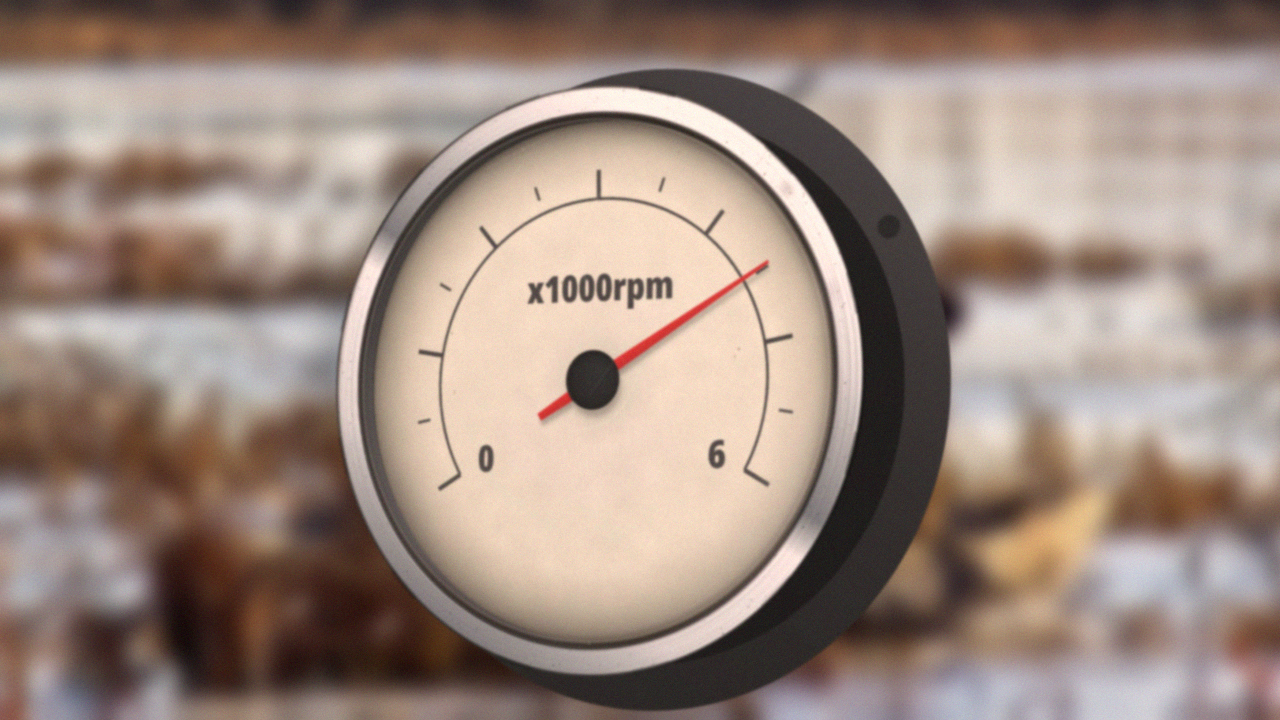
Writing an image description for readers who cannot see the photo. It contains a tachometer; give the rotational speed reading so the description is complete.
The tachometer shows 4500 rpm
